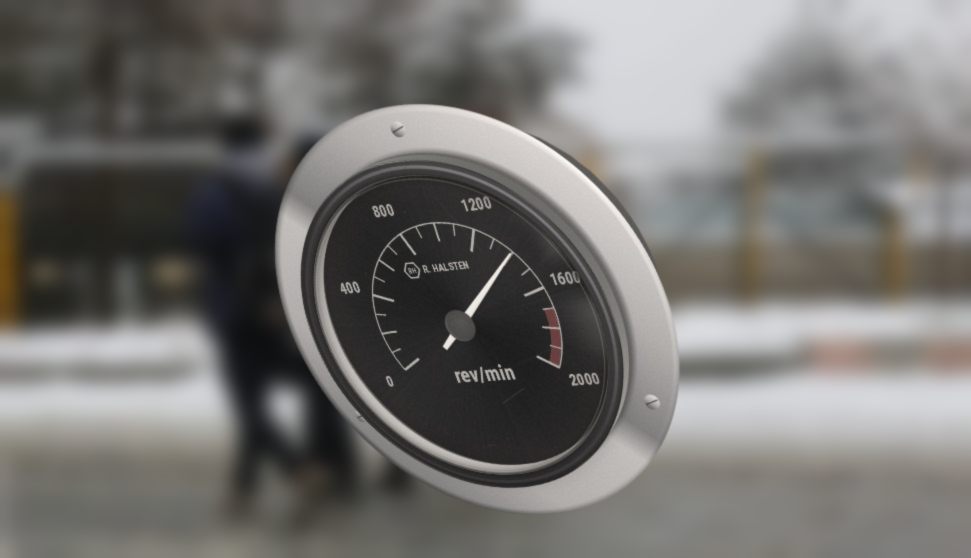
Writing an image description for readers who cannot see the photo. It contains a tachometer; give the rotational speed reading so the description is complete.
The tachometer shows 1400 rpm
